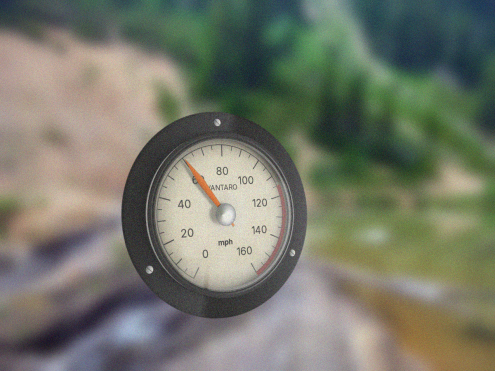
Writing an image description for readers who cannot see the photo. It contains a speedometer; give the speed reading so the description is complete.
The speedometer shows 60 mph
